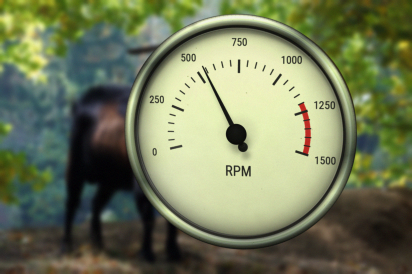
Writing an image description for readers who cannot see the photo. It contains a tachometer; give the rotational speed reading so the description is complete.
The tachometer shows 550 rpm
